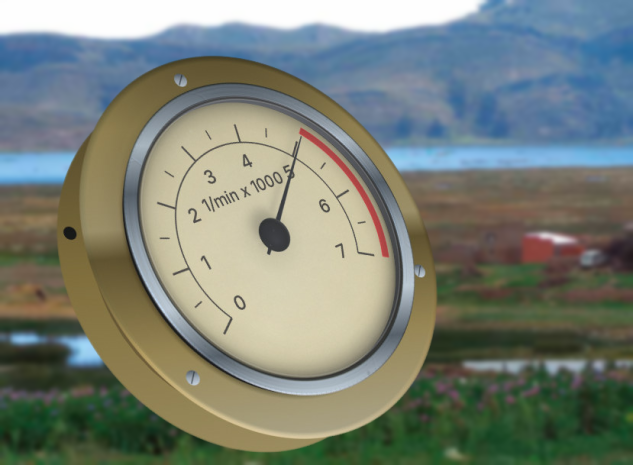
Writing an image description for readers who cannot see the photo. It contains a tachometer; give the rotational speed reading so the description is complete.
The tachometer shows 5000 rpm
